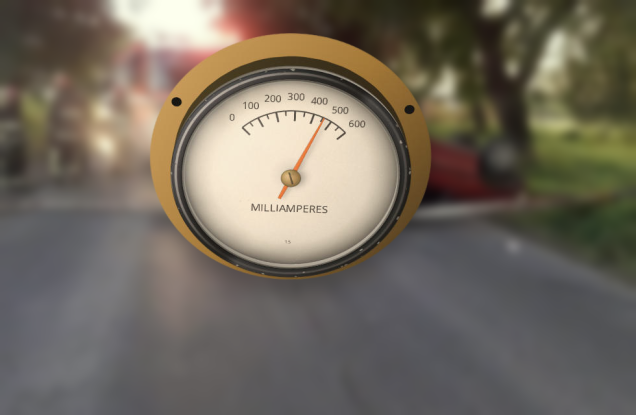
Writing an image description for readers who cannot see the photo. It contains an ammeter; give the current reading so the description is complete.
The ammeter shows 450 mA
